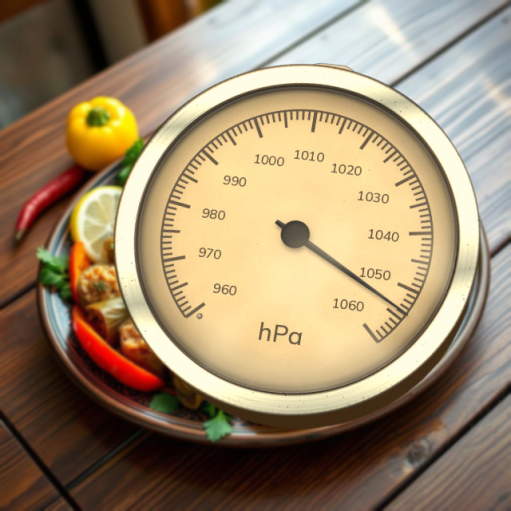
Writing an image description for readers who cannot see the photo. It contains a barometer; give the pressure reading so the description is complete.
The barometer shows 1054 hPa
